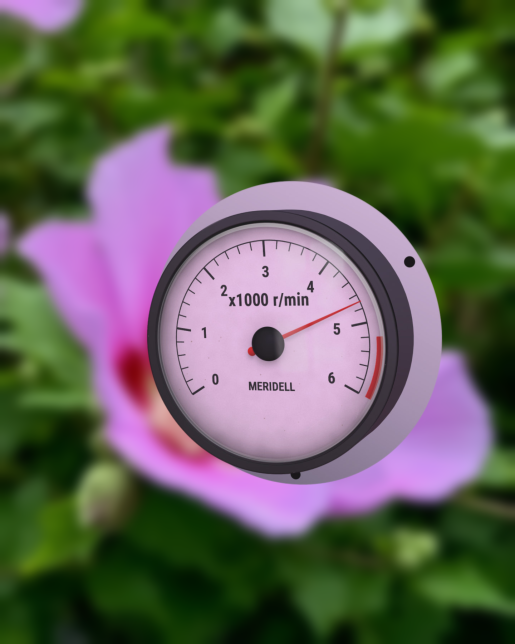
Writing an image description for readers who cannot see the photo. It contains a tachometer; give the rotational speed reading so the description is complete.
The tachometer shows 4700 rpm
